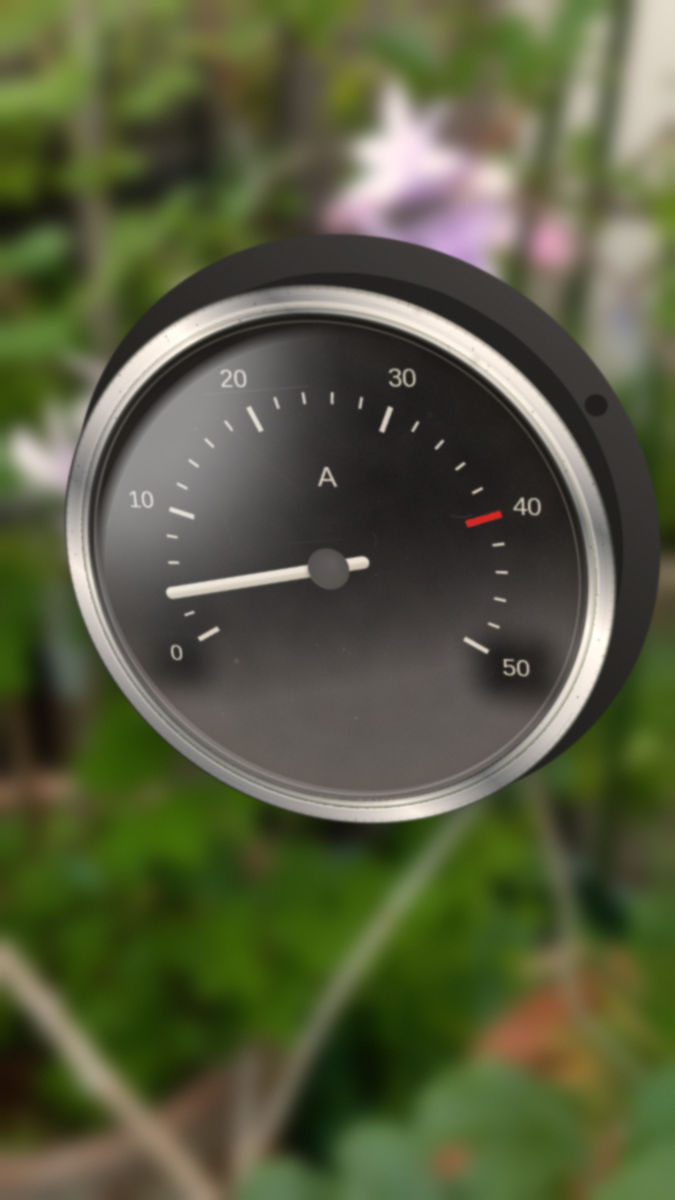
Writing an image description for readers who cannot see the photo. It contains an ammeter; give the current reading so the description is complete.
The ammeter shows 4 A
